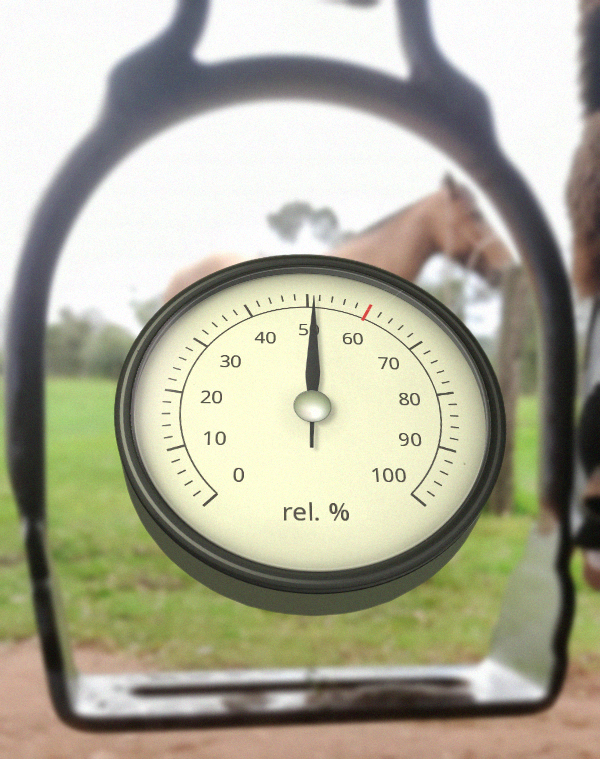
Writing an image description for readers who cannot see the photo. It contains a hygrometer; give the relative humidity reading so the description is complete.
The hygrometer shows 51 %
